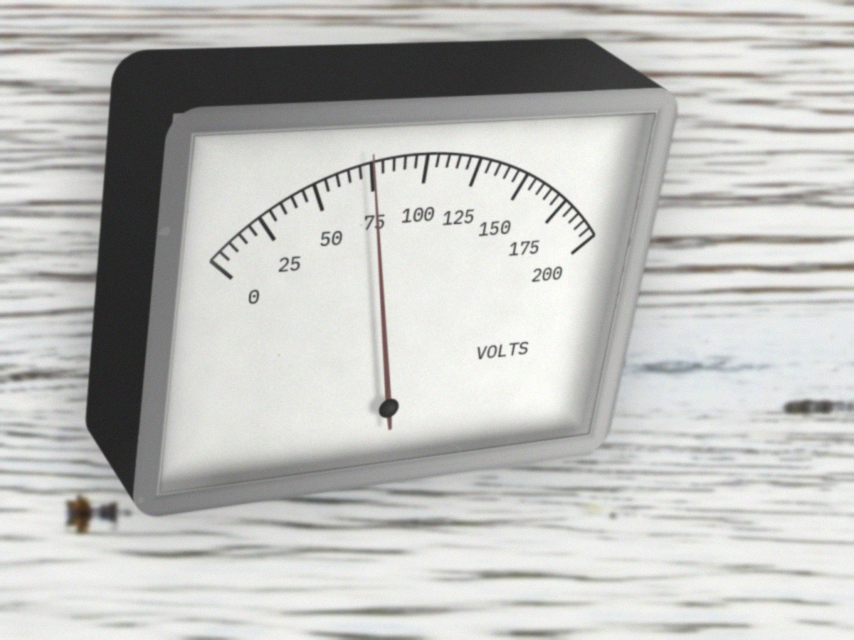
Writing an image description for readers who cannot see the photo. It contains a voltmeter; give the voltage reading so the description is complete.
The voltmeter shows 75 V
